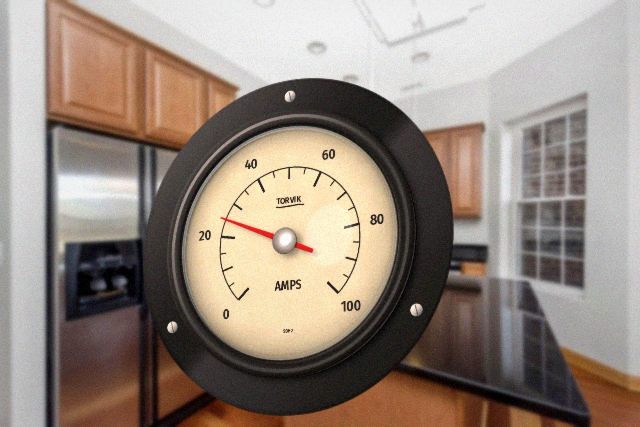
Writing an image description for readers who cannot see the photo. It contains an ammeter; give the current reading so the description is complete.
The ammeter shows 25 A
